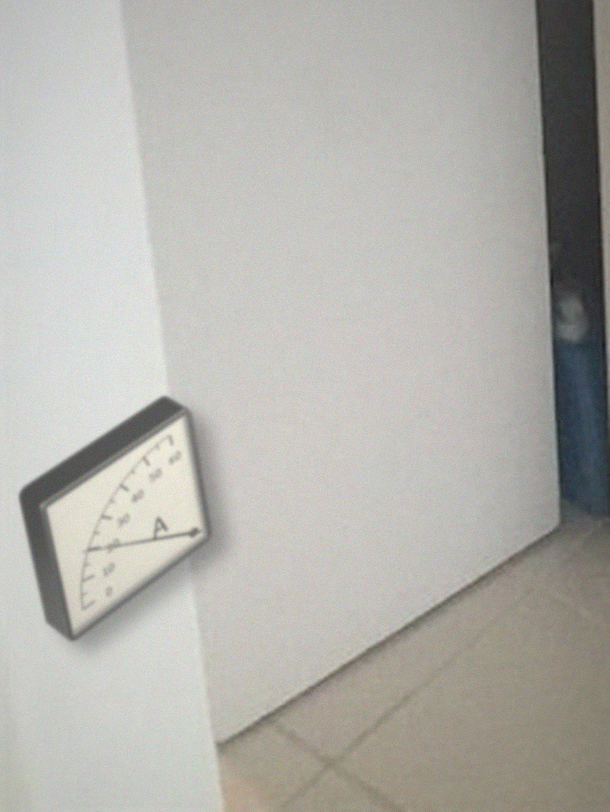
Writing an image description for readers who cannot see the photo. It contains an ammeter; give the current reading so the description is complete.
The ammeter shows 20 A
